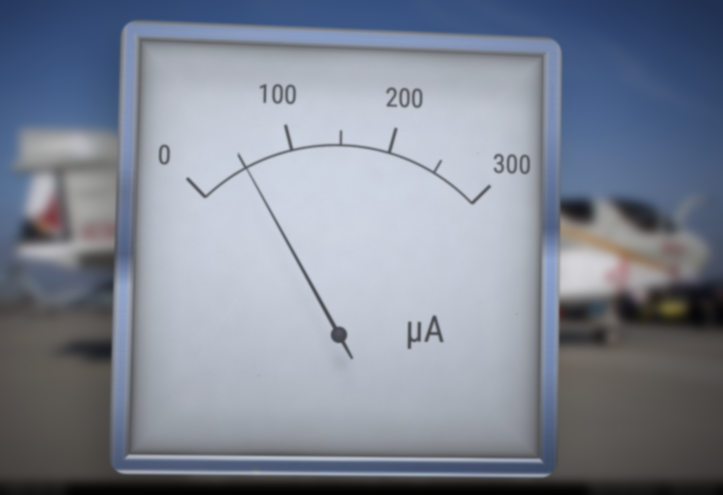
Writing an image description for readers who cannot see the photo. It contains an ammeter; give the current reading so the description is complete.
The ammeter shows 50 µA
